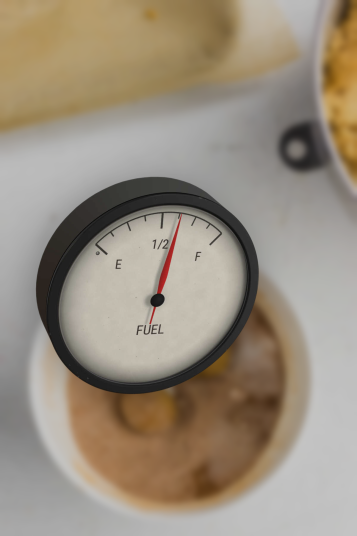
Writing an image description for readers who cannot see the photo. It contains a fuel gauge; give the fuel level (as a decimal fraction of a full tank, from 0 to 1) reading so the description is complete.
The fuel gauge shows 0.625
